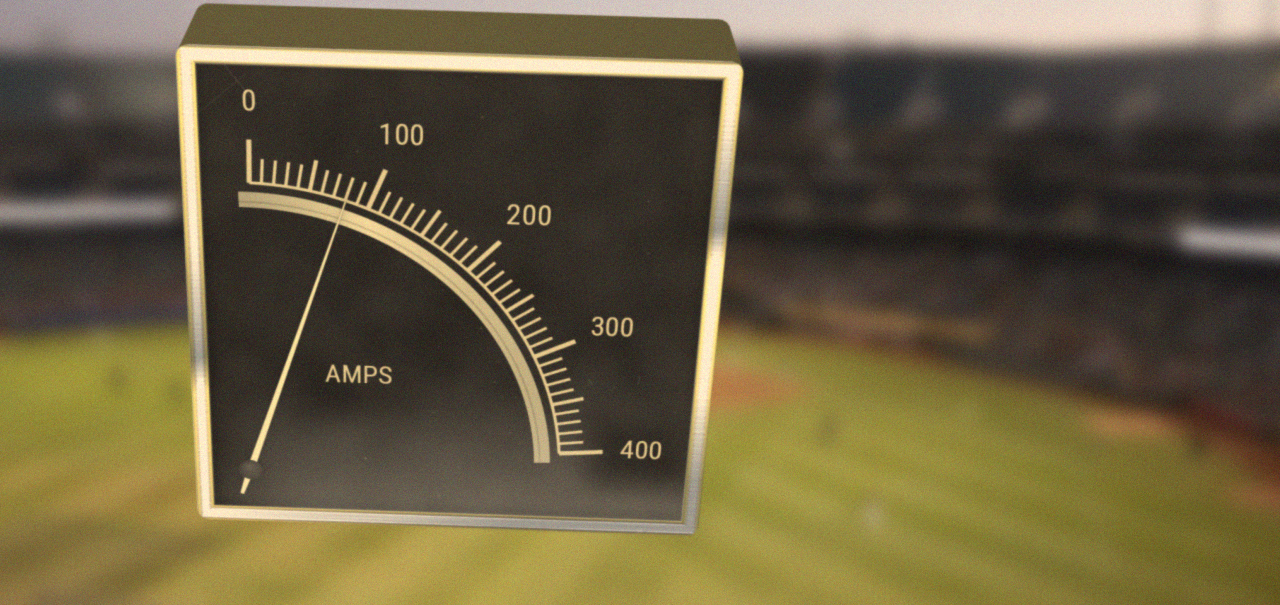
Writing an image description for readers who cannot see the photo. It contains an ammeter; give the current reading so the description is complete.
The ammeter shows 80 A
